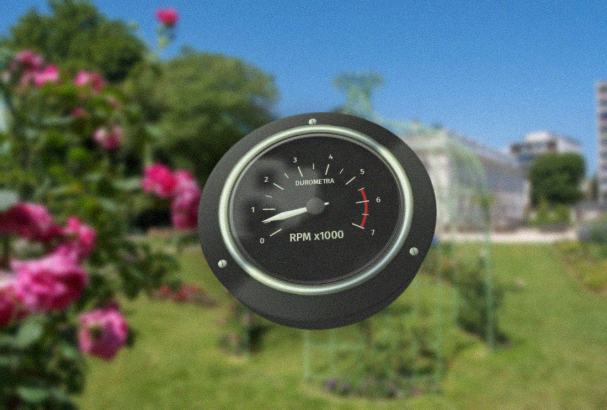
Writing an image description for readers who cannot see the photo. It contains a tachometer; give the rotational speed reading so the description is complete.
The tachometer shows 500 rpm
